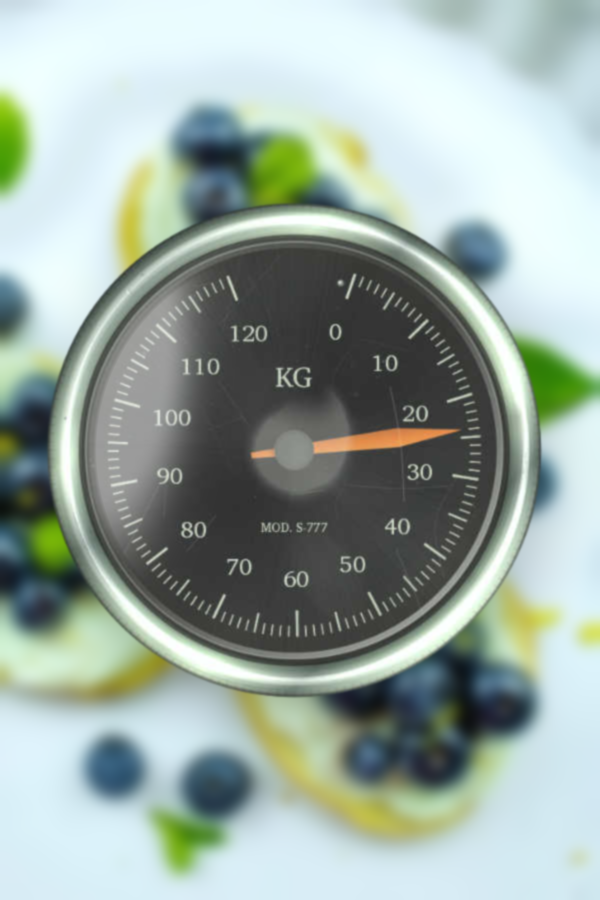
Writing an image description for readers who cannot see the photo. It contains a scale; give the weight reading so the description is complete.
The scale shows 24 kg
